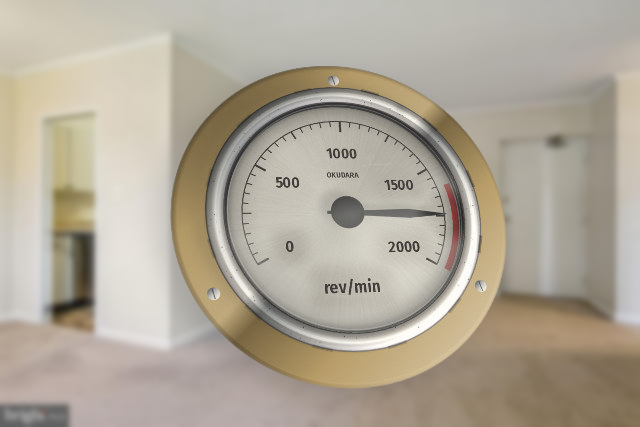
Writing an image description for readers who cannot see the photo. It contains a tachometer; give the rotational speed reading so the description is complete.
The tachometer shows 1750 rpm
